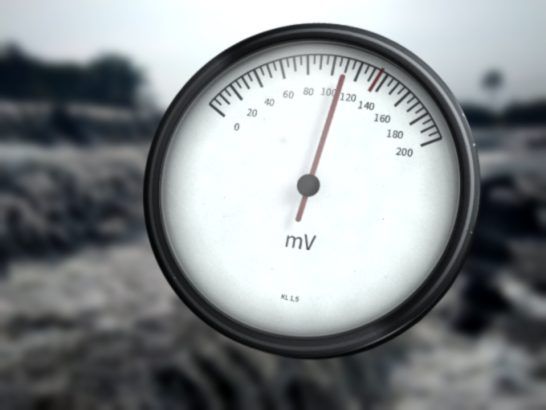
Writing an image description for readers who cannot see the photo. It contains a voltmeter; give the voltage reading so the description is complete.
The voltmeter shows 110 mV
